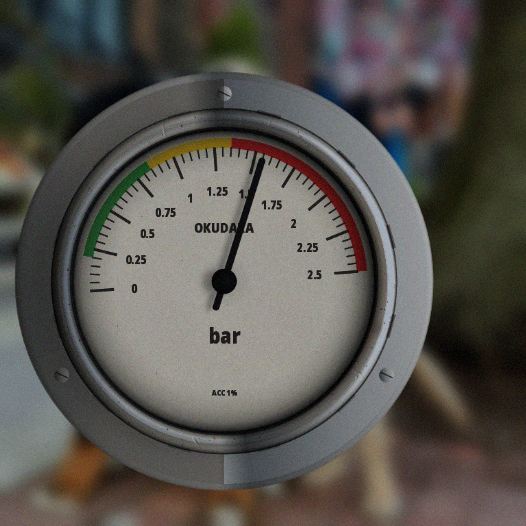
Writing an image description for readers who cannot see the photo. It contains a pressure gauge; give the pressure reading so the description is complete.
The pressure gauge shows 1.55 bar
